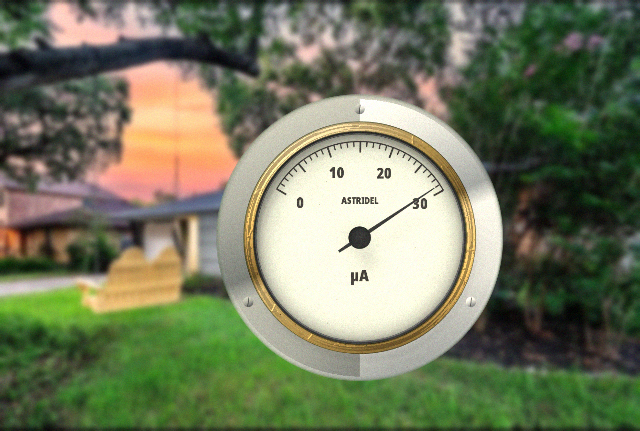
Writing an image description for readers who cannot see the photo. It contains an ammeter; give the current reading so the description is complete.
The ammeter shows 29 µA
